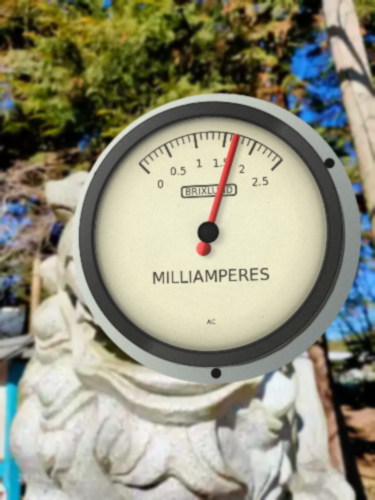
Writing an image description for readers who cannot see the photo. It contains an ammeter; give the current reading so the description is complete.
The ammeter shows 1.7 mA
